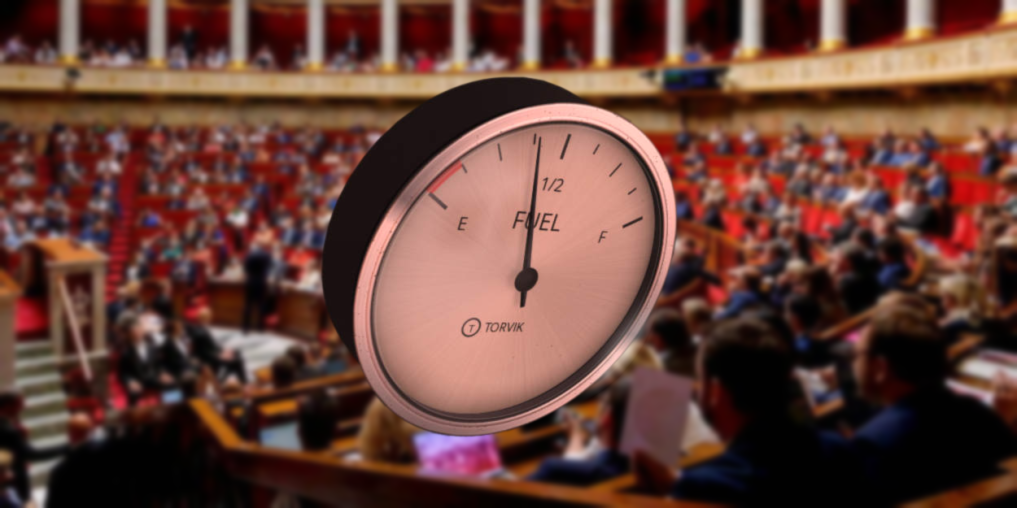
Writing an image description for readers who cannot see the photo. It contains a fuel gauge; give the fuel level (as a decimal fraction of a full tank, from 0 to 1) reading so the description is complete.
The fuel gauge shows 0.375
